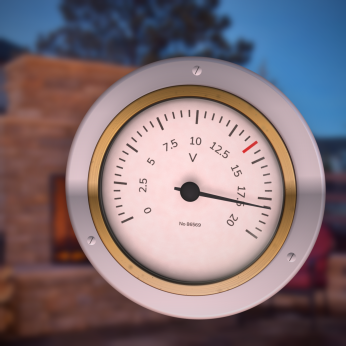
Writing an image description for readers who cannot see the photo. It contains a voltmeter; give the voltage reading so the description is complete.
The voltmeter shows 18 V
